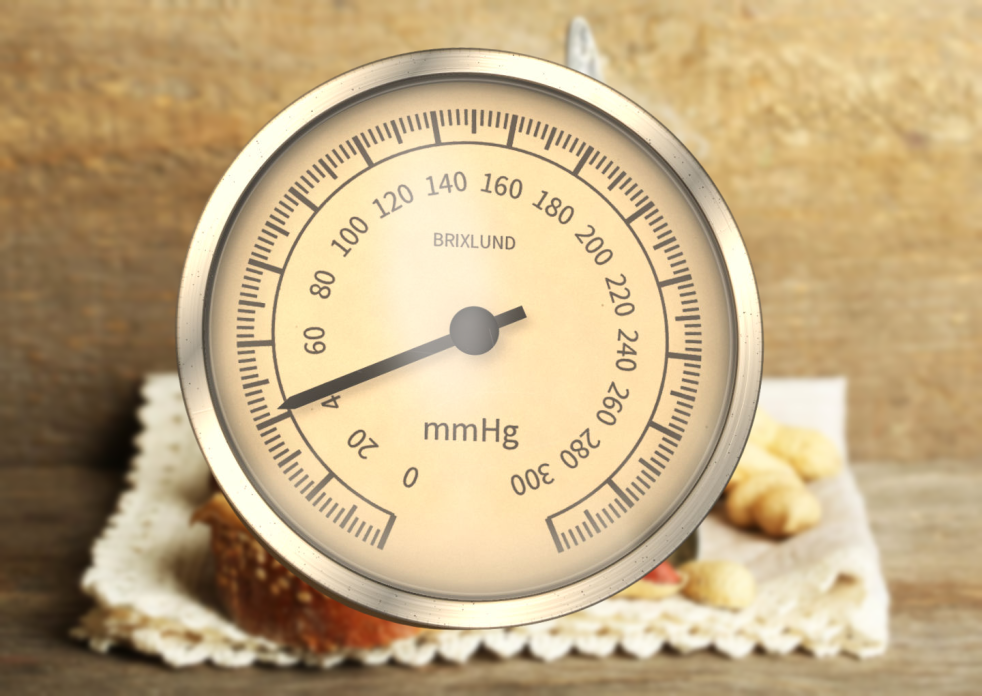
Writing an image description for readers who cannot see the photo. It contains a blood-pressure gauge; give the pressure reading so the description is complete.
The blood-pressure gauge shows 42 mmHg
